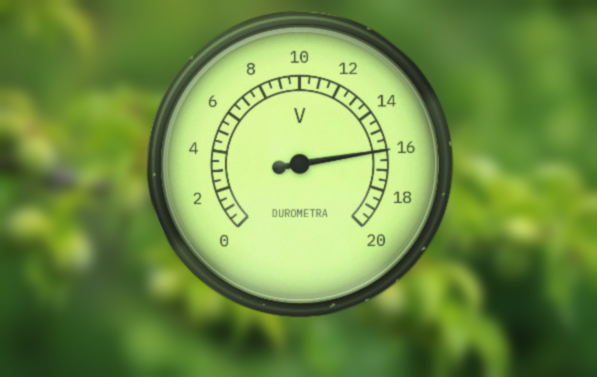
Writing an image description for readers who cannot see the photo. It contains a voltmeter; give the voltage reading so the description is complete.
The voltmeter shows 16 V
